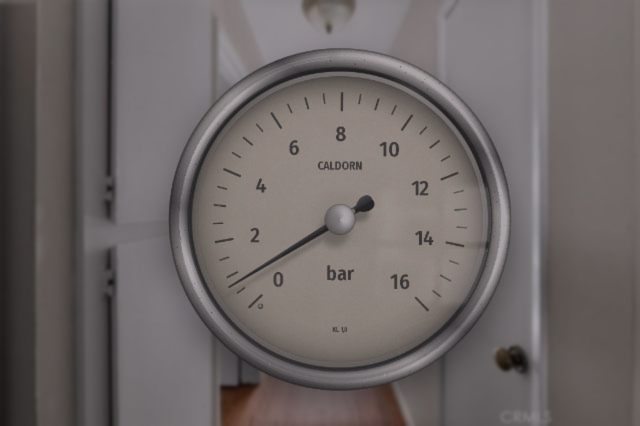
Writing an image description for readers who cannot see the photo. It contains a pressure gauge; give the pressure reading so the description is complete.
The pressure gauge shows 0.75 bar
